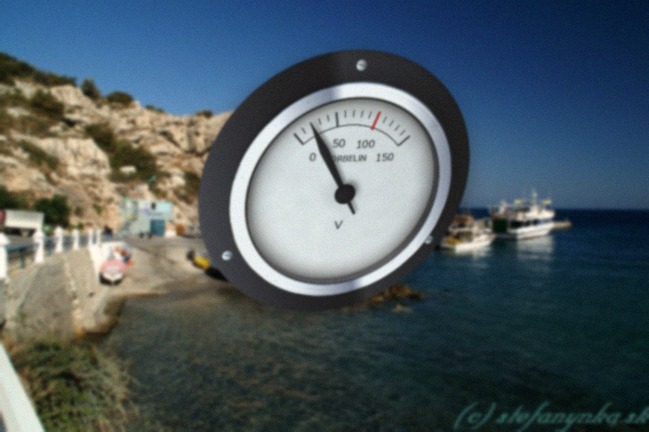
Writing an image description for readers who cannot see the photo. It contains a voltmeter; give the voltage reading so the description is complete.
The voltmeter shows 20 V
